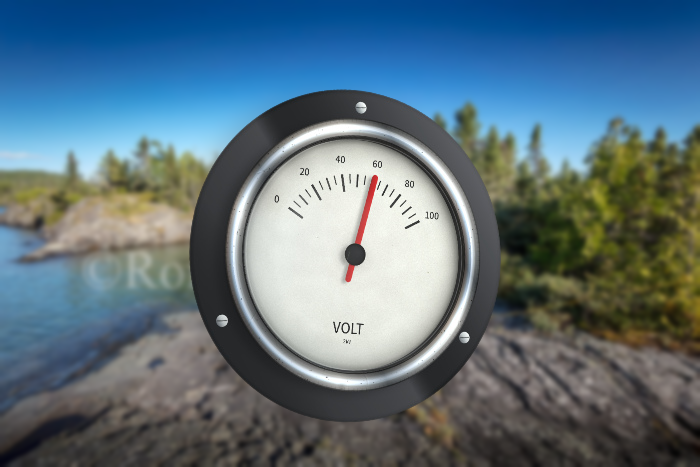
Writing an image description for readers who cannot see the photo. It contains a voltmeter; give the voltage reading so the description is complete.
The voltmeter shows 60 V
